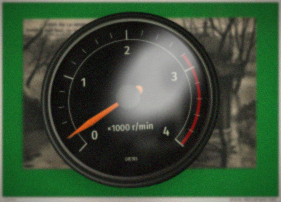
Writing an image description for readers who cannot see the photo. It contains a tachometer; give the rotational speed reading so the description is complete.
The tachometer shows 200 rpm
